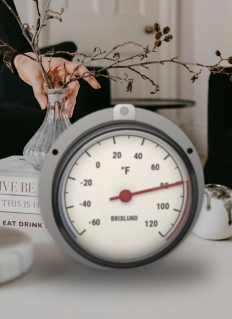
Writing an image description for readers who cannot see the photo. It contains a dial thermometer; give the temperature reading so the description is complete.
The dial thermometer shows 80 °F
